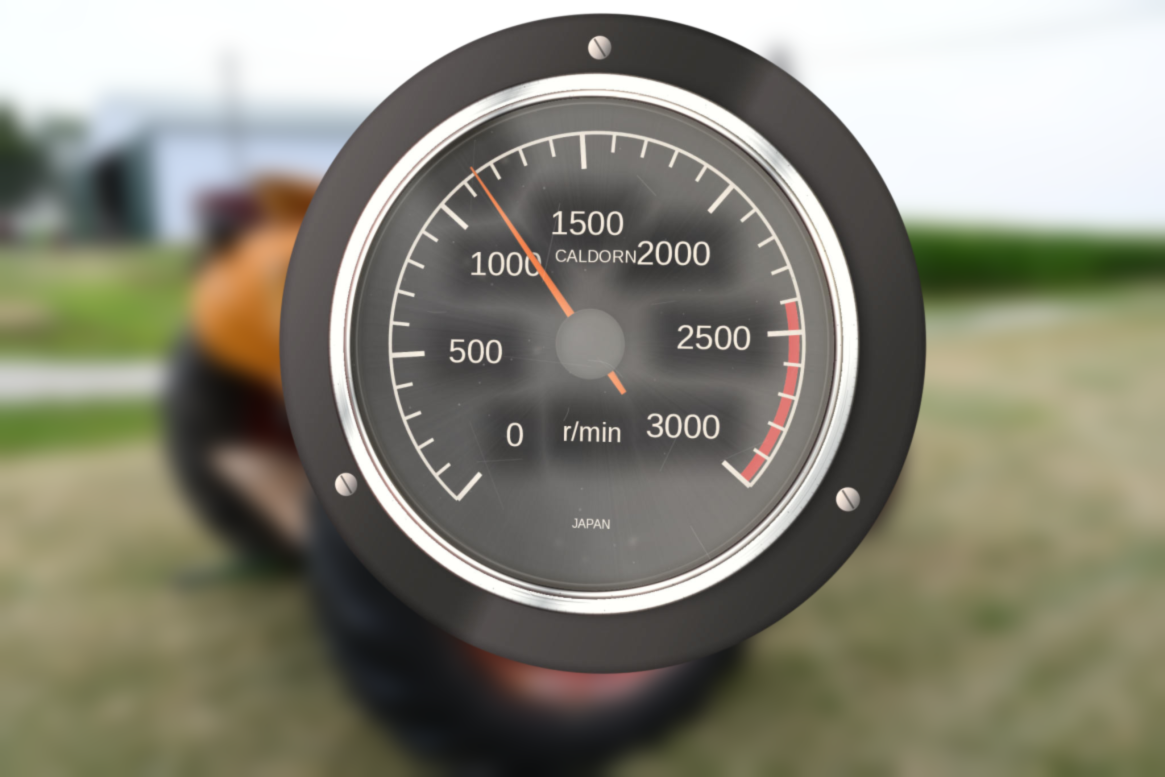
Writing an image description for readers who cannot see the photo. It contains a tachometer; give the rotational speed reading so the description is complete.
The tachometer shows 1150 rpm
